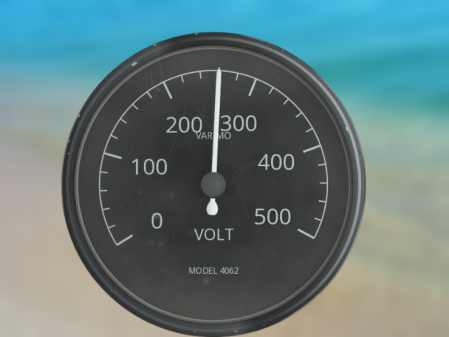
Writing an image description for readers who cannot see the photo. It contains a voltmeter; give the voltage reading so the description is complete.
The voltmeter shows 260 V
